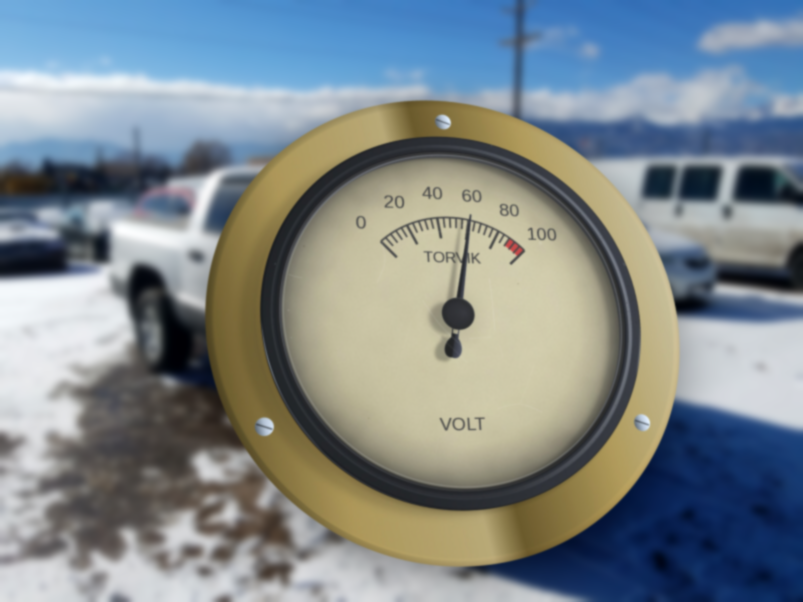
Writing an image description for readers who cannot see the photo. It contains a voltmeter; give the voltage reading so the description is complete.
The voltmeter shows 60 V
